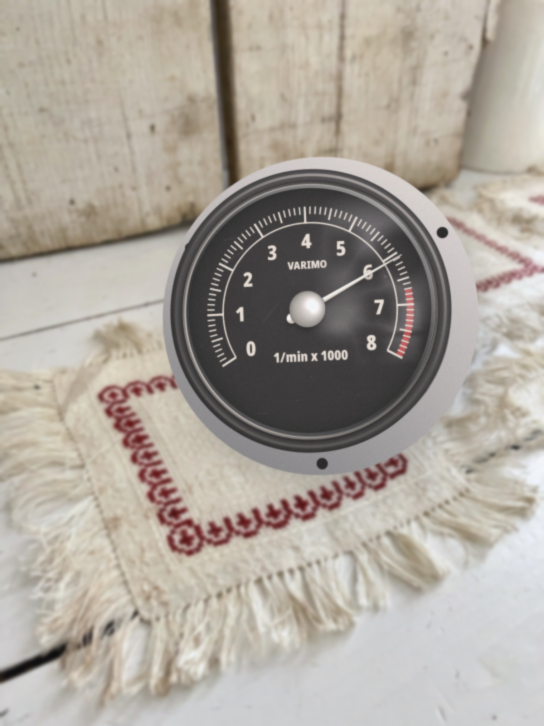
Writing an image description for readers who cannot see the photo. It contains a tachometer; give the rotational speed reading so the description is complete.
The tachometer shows 6100 rpm
